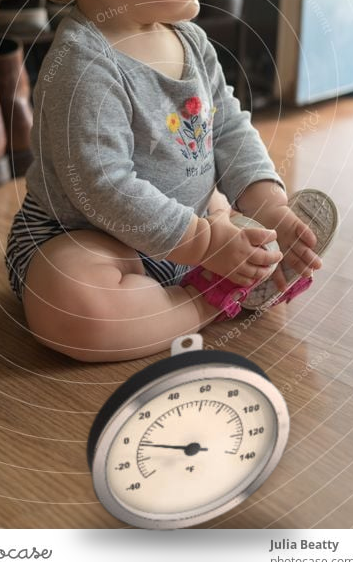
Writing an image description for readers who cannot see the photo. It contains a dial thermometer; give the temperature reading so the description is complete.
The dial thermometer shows 0 °F
